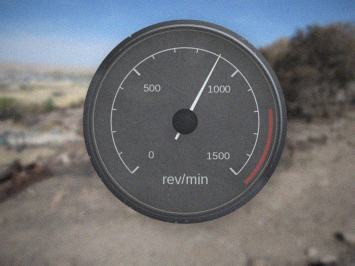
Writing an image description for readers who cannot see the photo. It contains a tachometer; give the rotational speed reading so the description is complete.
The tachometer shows 900 rpm
